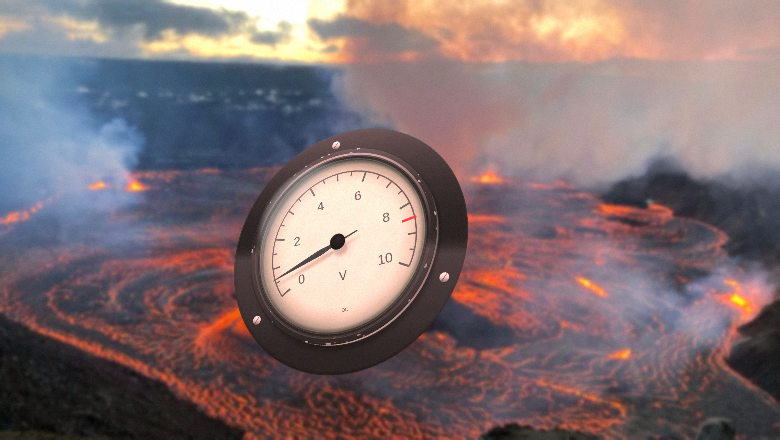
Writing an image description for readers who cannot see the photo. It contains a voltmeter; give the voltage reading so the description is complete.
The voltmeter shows 0.5 V
